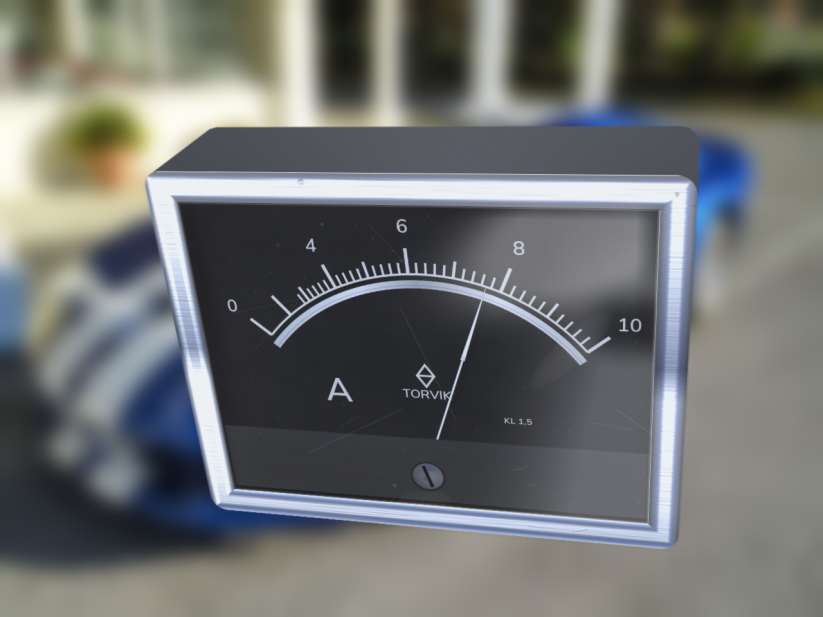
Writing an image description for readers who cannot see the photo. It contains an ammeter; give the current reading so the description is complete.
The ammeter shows 7.7 A
